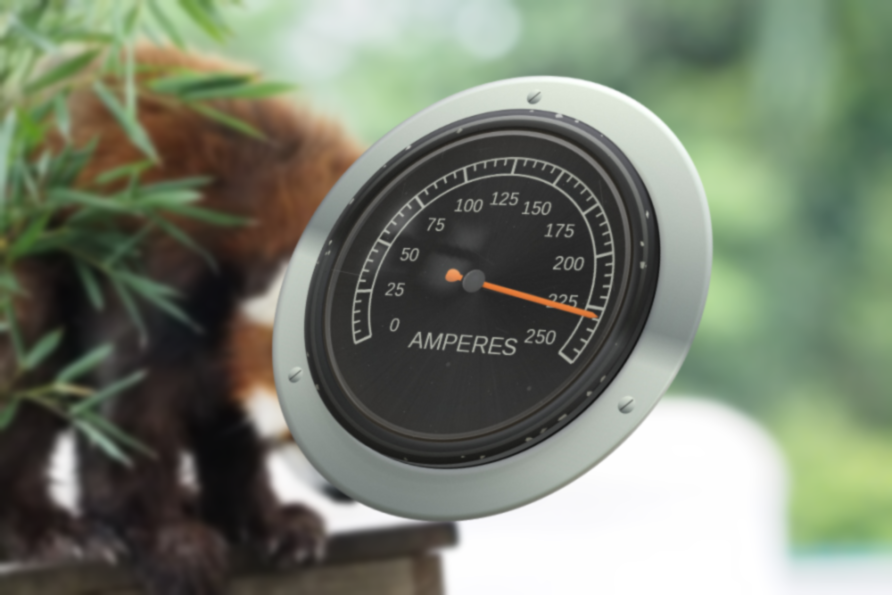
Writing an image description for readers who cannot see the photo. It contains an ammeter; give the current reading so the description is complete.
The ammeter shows 230 A
